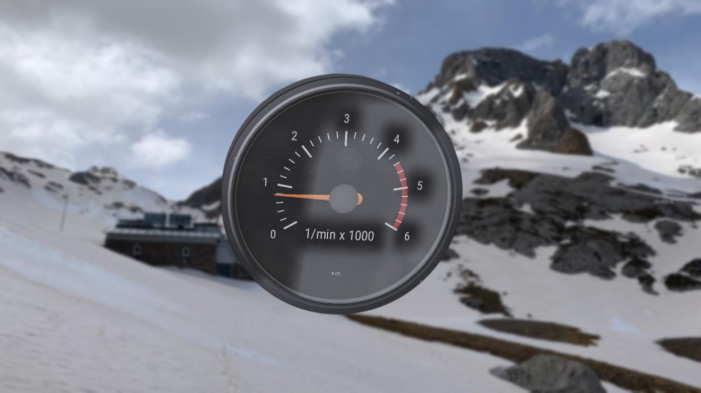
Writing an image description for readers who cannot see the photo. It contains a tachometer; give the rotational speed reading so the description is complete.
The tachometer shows 800 rpm
